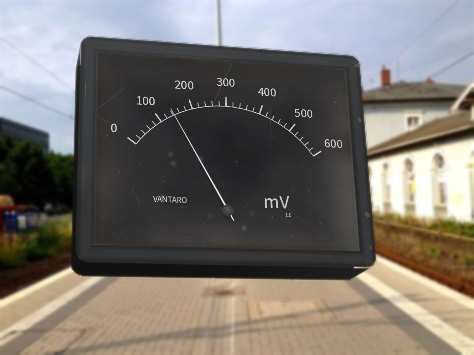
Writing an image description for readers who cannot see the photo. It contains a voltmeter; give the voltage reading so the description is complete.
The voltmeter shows 140 mV
